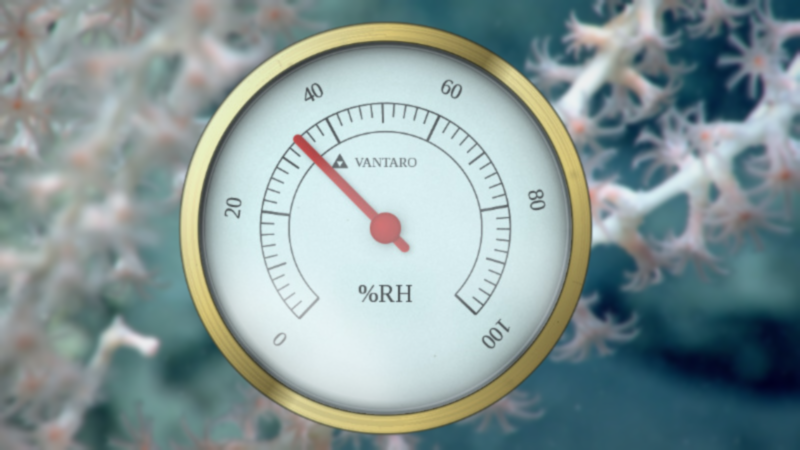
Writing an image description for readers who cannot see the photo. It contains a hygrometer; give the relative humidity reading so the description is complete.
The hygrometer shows 34 %
